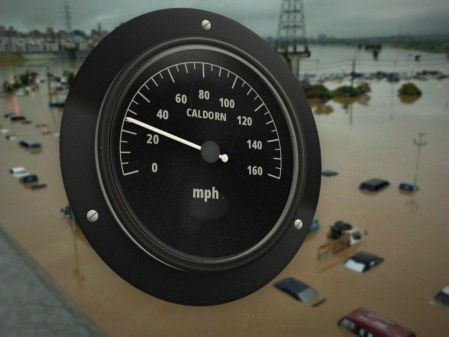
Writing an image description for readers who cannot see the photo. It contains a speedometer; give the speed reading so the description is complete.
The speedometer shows 25 mph
